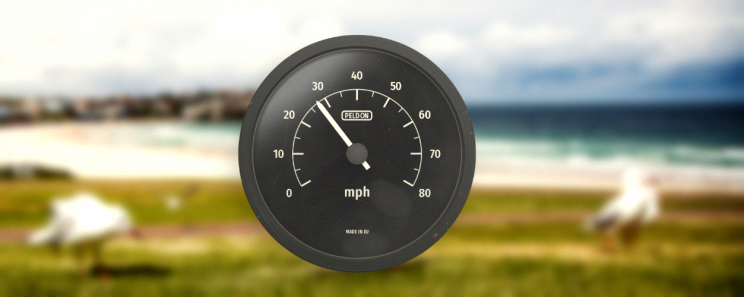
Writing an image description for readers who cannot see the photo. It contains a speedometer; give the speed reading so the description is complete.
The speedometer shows 27.5 mph
